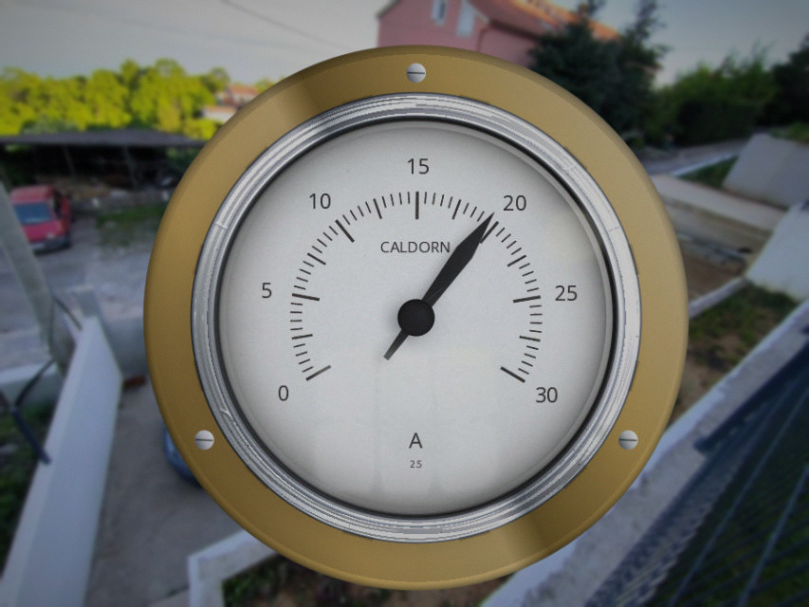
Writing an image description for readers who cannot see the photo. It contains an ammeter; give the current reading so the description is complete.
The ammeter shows 19.5 A
